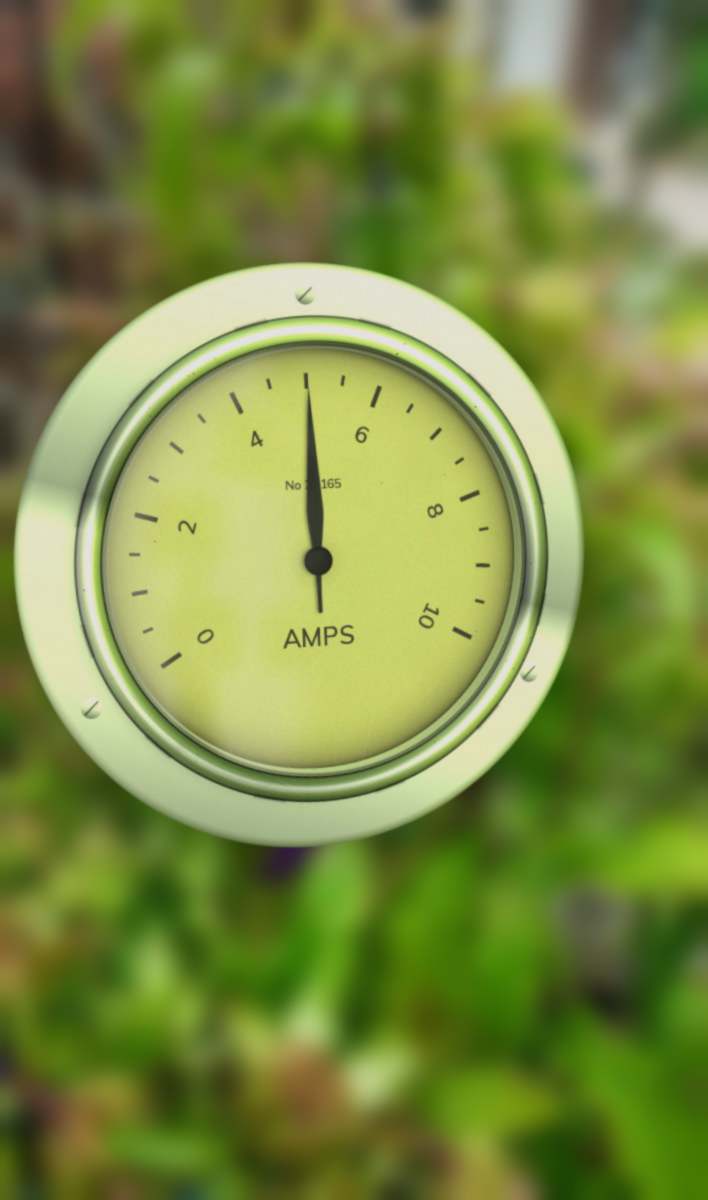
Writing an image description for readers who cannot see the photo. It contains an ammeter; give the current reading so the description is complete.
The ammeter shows 5 A
